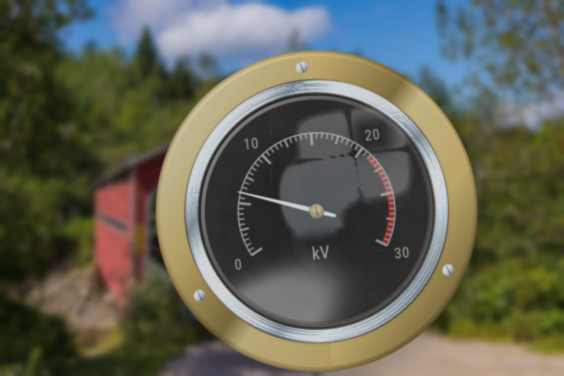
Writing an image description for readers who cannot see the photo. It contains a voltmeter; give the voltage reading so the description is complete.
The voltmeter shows 6 kV
